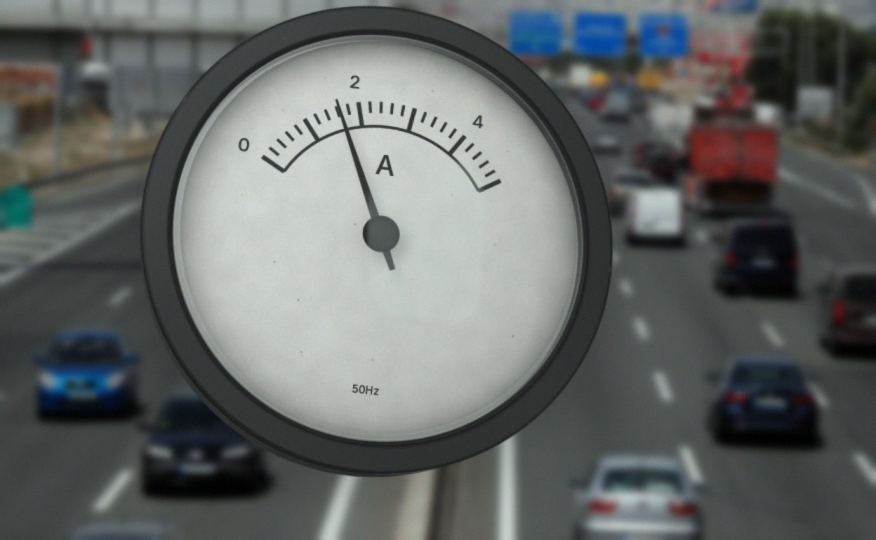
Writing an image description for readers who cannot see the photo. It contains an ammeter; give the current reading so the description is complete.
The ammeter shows 1.6 A
